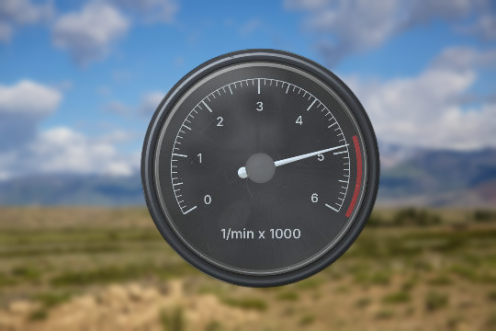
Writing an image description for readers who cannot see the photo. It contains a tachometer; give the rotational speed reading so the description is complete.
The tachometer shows 4900 rpm
